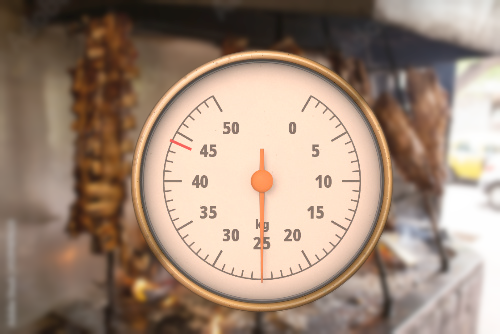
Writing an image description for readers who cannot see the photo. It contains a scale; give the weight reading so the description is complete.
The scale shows 25 kg
